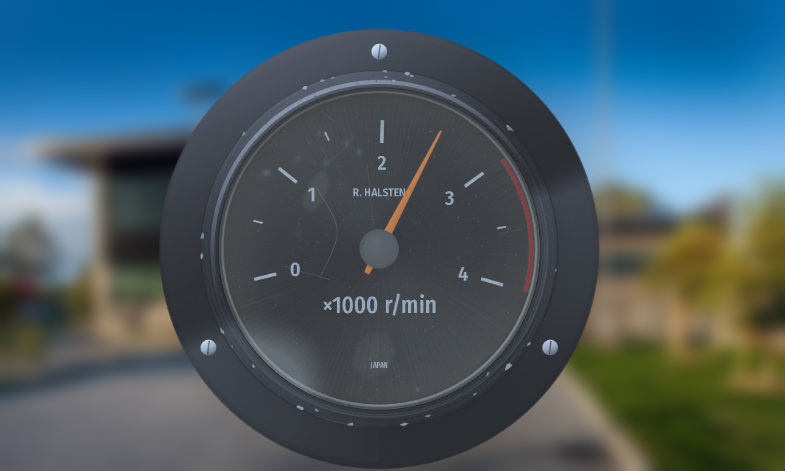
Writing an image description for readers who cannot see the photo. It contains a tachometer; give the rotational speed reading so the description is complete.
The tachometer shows 2500 rpm
